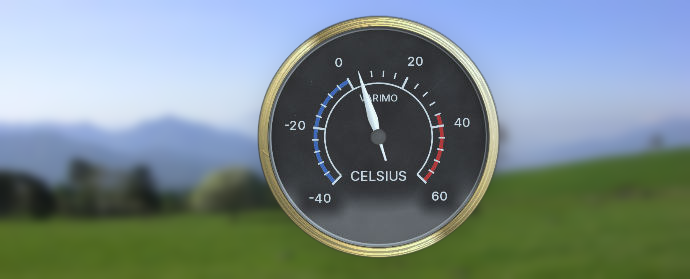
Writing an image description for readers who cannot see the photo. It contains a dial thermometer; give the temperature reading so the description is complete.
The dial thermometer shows 4 °C
